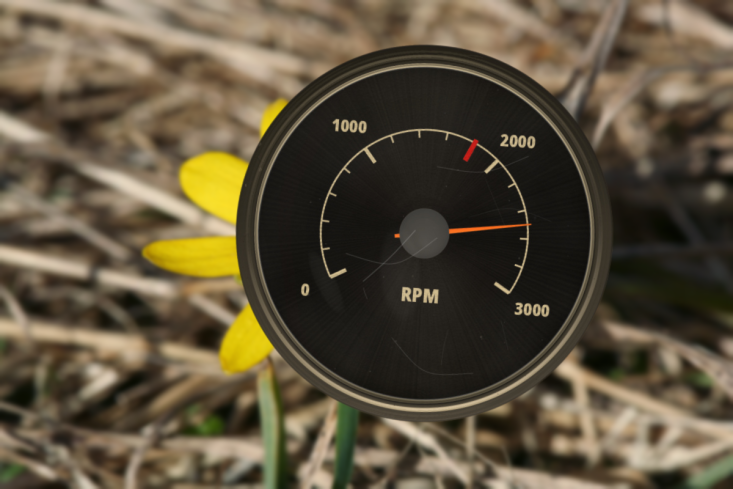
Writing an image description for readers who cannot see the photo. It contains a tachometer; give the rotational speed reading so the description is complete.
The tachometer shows 2500 rpm
